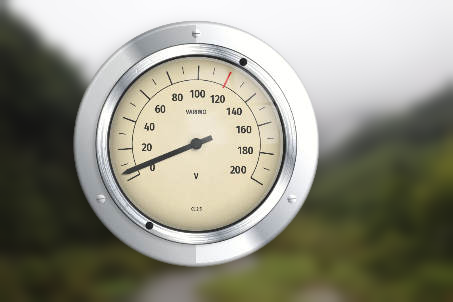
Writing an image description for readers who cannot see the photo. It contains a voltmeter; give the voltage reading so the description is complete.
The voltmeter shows 5 V
